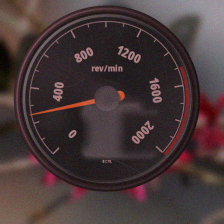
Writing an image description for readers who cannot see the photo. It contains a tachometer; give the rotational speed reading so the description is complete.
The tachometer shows 250 rpm
